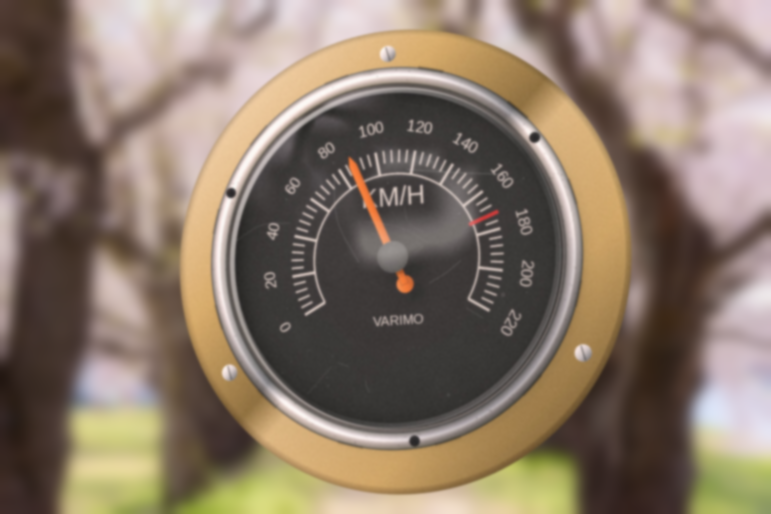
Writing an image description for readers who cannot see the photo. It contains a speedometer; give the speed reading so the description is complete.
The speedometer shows 88 km/h
